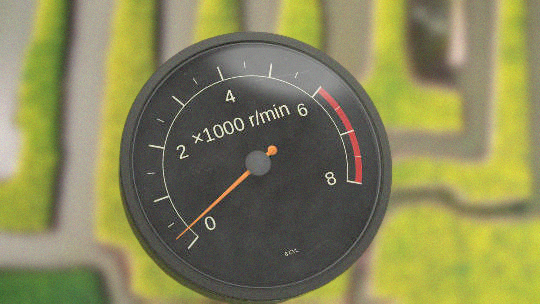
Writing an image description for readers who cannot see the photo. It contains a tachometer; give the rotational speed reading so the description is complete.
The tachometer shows 250 rpm
